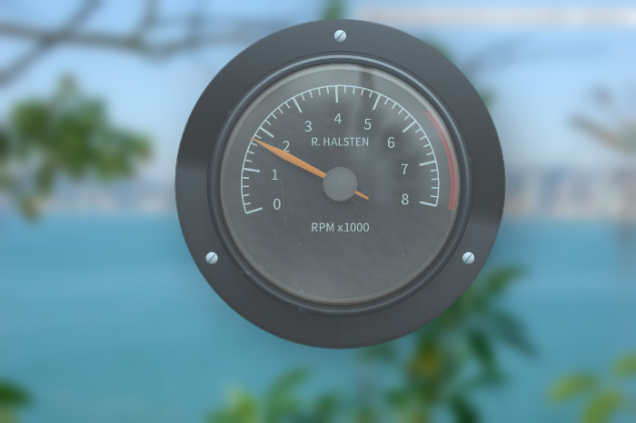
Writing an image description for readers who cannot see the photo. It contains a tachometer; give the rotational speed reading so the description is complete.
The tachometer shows 1700 rpm
